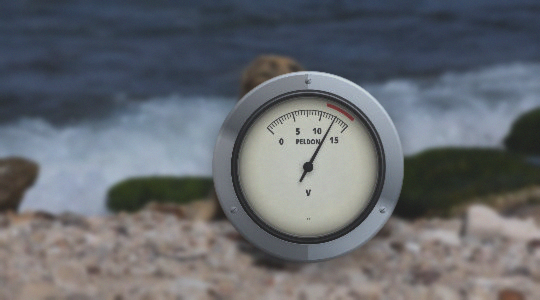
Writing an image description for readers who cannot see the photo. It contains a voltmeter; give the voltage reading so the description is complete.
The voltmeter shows 12.5 V
